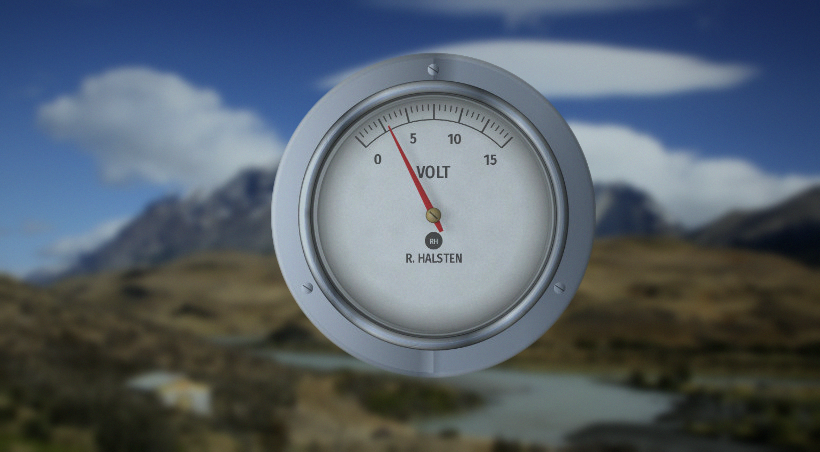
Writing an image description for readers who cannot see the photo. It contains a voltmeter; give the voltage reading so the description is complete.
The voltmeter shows 3 V
